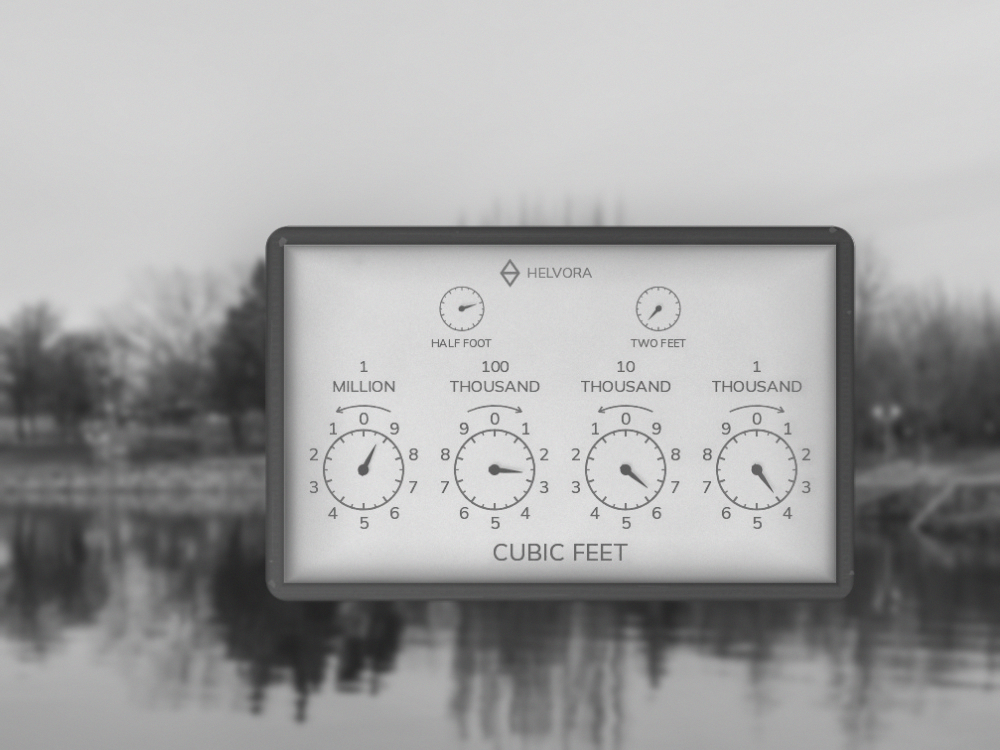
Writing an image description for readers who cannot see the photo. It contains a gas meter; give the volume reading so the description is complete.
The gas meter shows 926400 ft³
